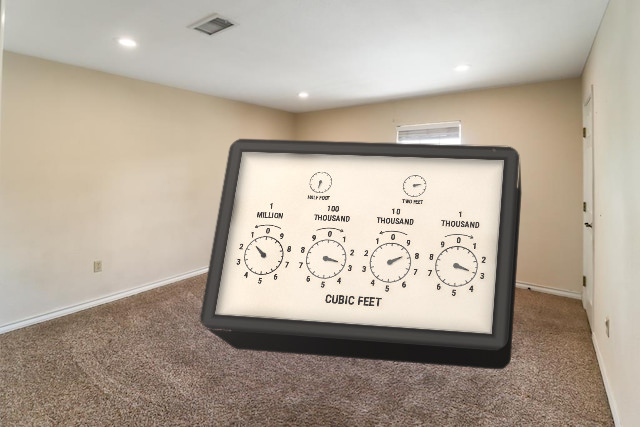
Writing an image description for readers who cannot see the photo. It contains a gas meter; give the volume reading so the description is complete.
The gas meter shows 128300 ft³
